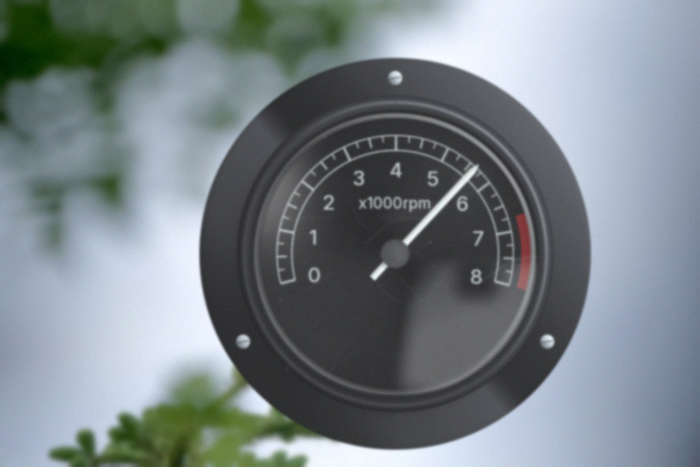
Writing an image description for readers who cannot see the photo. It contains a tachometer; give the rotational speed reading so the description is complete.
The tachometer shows 5625 rpm
